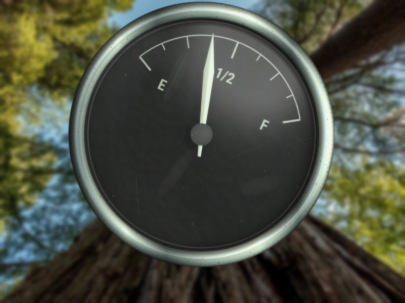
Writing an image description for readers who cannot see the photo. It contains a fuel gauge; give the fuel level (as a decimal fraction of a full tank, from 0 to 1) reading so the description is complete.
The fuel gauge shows 0.375
